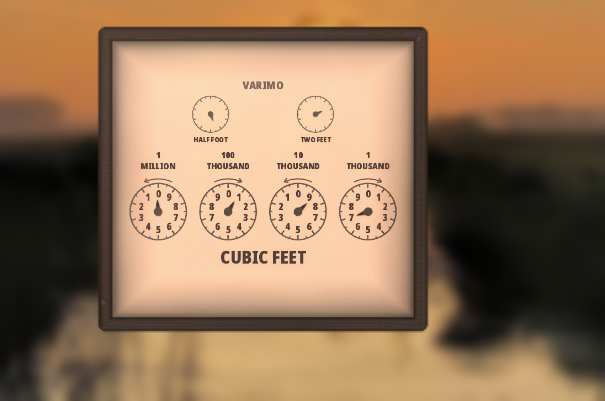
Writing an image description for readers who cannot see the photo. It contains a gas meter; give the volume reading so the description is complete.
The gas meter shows 8700 ft³
